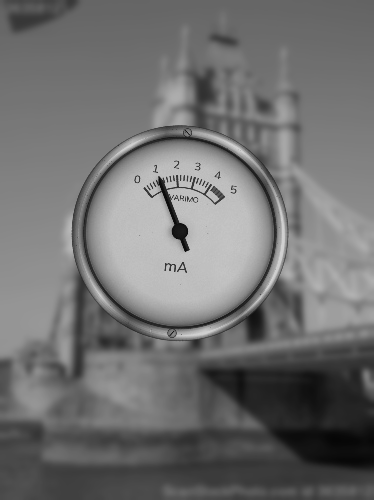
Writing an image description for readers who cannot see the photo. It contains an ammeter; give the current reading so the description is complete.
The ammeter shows 1 mA
